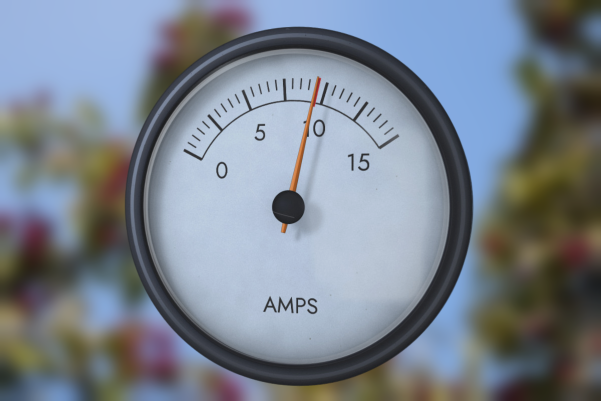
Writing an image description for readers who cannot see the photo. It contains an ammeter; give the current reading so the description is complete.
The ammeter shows 9.5 A
